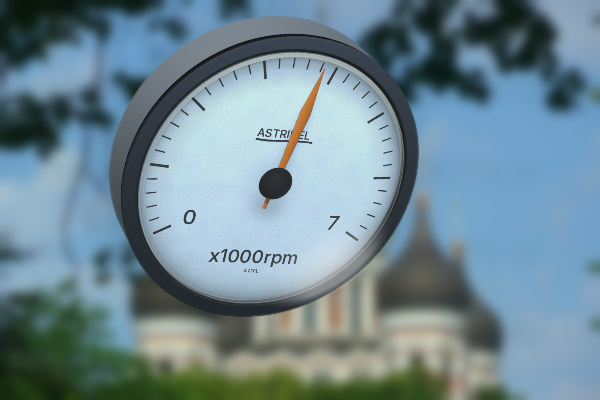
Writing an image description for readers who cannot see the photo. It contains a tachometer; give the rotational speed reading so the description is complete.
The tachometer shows 3800 rpm
